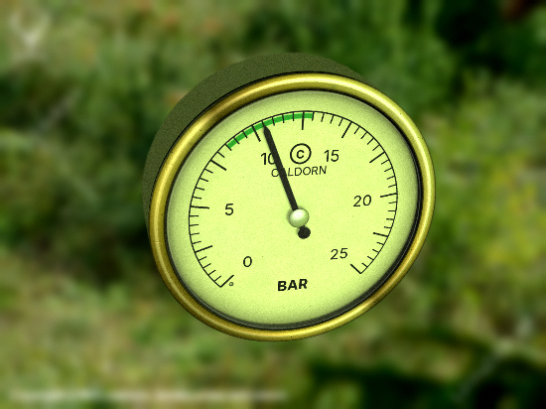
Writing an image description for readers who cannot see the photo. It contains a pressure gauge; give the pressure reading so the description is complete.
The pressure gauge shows 10.5 bar
